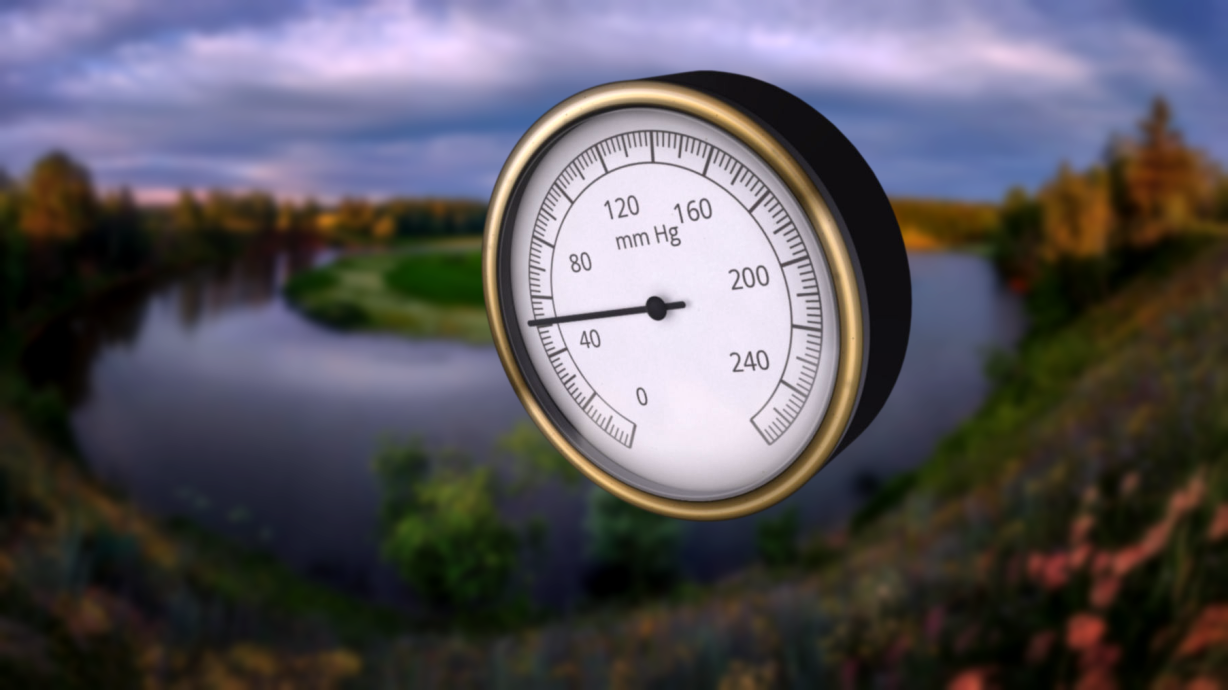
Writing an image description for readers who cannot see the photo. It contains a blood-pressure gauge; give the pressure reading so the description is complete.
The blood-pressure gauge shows 52 mmHg
